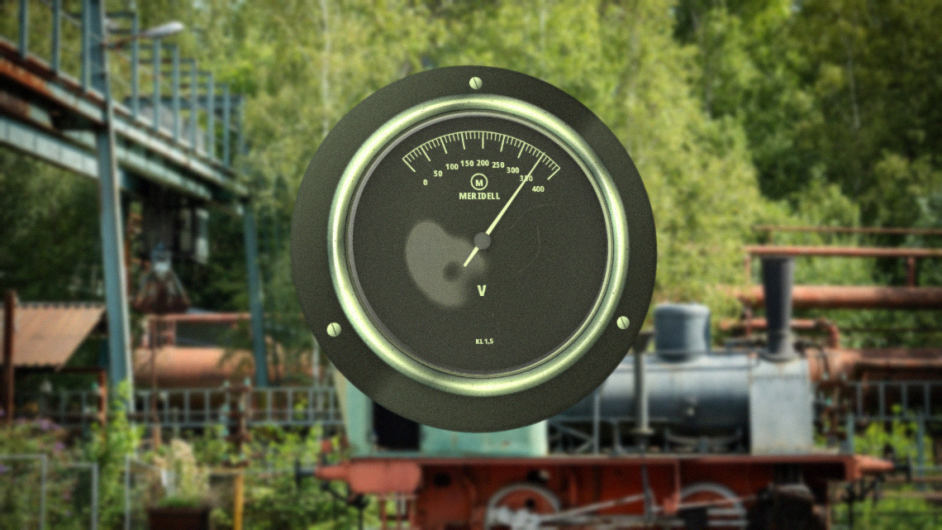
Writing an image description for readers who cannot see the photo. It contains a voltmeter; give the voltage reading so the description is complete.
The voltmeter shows 350 V
